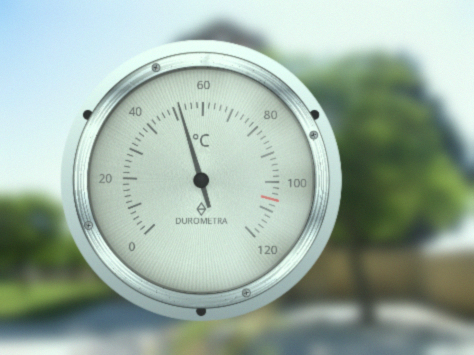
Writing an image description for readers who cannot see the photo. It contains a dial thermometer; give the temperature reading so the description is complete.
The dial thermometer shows 52 °C
